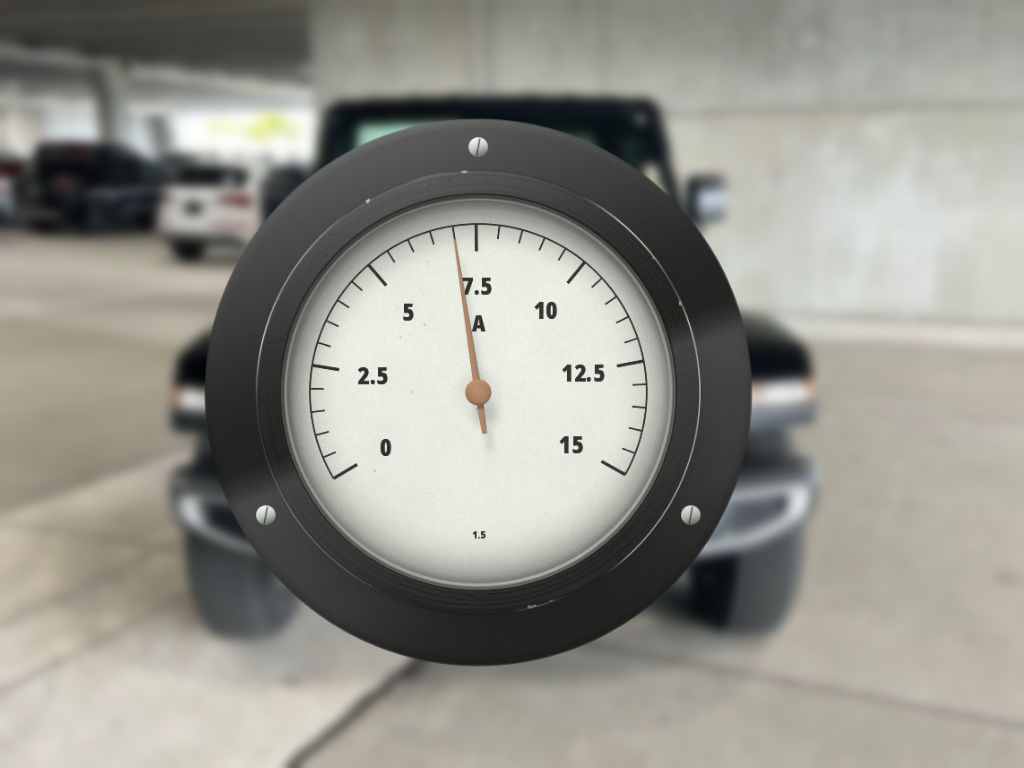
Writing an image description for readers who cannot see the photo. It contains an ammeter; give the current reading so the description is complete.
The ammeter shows 7 A
